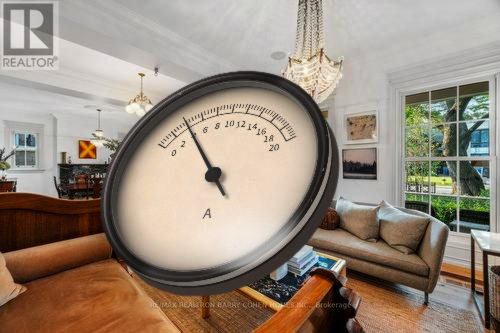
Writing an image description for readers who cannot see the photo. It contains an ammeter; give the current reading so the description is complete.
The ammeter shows 4 A
